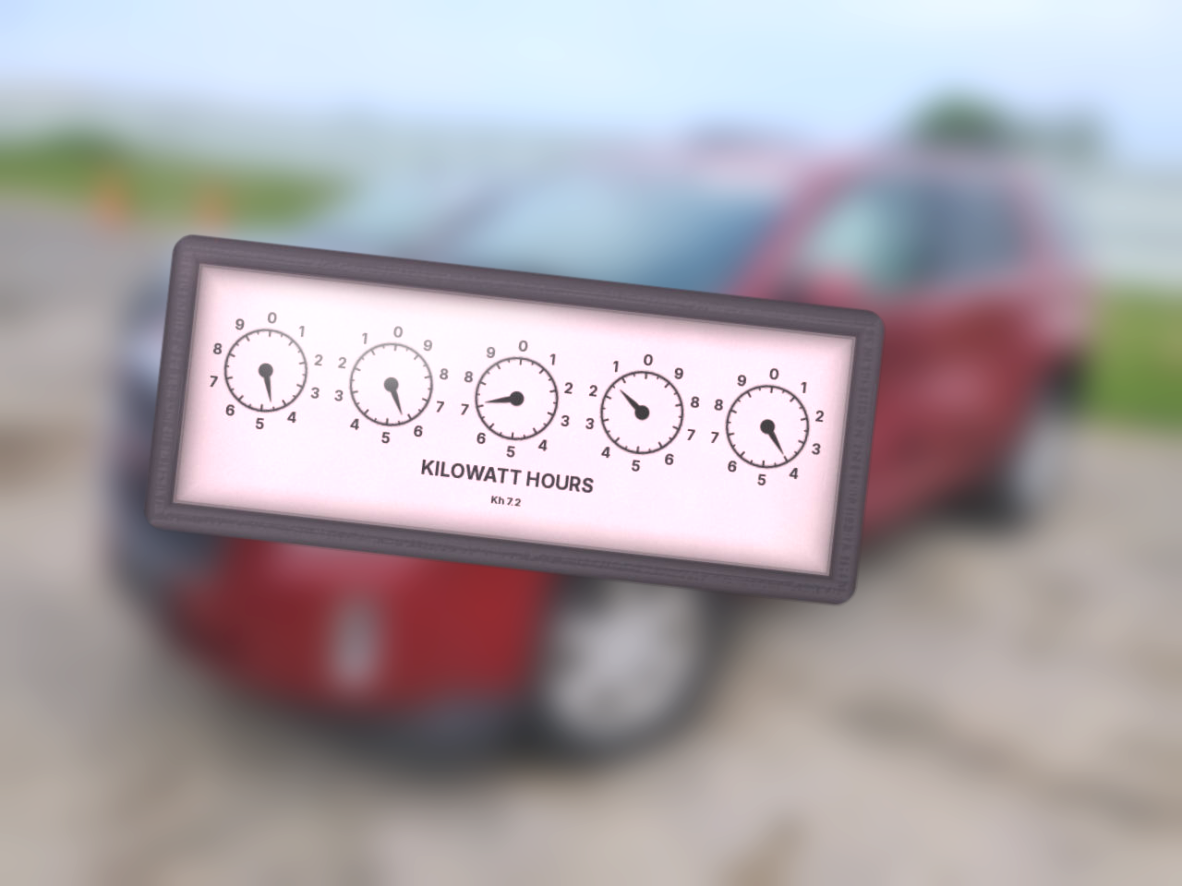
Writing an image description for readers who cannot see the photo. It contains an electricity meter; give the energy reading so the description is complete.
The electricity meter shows 45714 kWh
